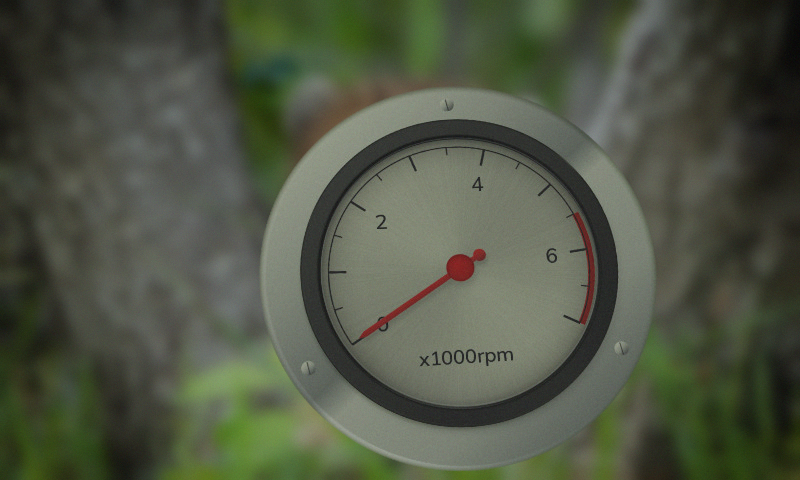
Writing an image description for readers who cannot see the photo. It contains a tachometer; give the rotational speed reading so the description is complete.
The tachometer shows 0 rpm
